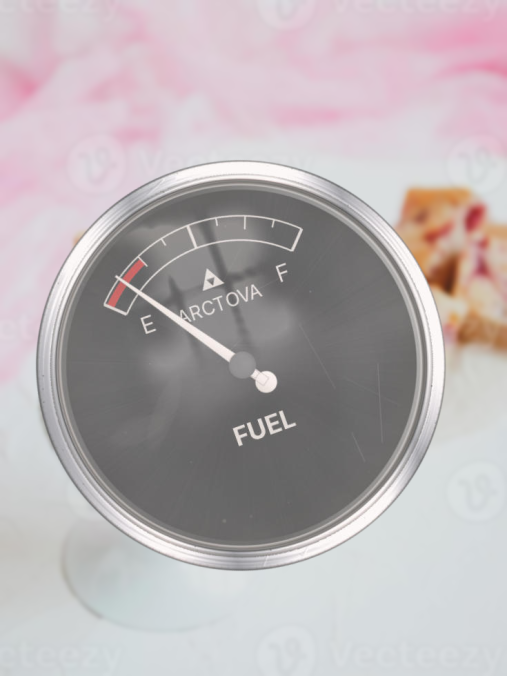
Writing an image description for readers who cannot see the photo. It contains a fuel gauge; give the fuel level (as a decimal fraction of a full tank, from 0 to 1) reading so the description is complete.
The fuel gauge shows 0.125
